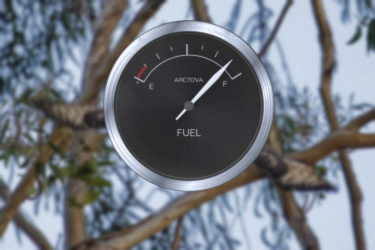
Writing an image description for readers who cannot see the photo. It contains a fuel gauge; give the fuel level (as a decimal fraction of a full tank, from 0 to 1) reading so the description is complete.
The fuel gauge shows 0.875
